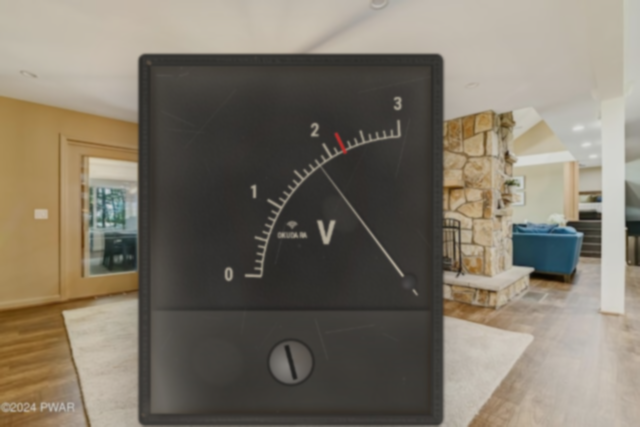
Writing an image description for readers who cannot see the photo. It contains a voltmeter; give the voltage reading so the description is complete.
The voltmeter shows 1.8 V
